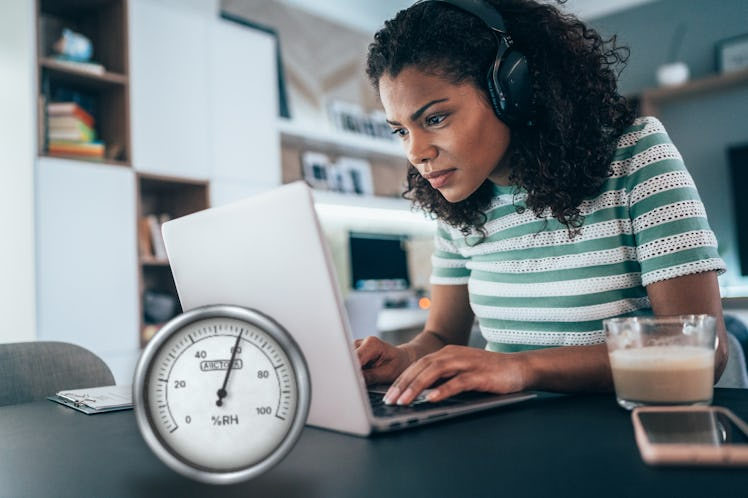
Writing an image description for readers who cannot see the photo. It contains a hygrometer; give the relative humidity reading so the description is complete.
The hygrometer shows 60 %
